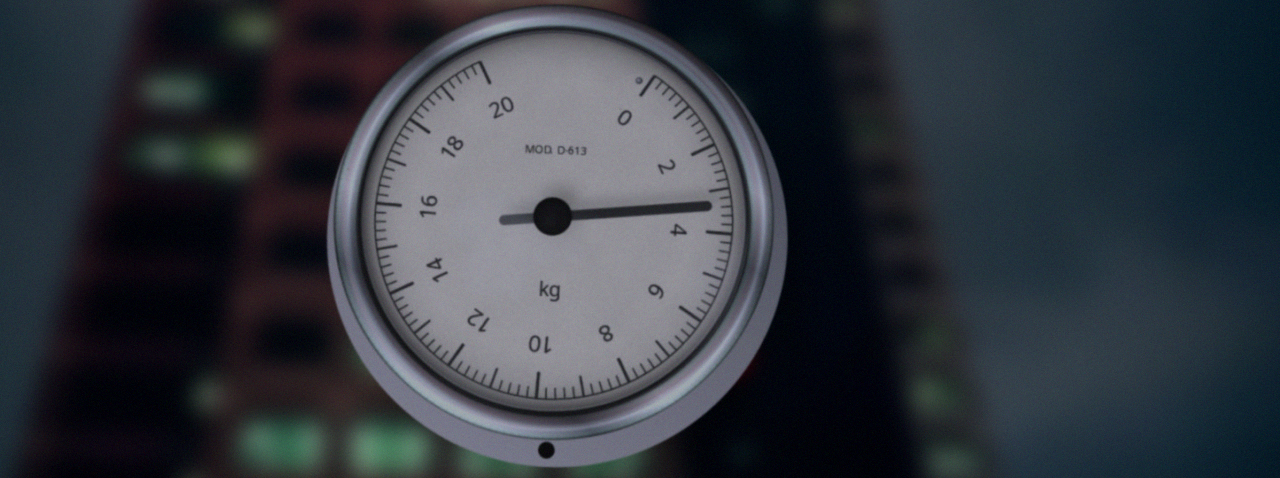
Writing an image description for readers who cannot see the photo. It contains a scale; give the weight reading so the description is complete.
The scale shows 3.4 kg
